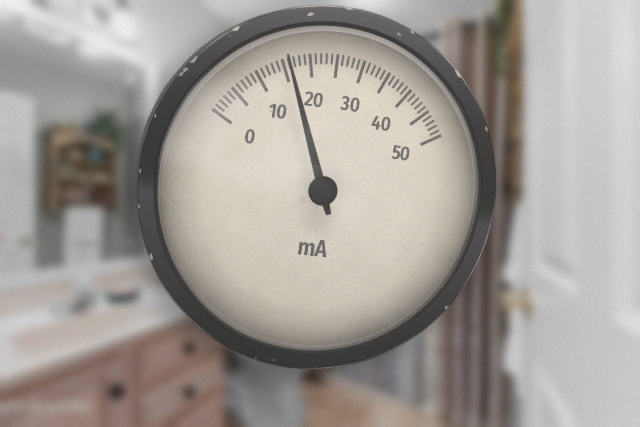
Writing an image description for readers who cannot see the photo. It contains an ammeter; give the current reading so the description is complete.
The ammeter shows 16 mA
